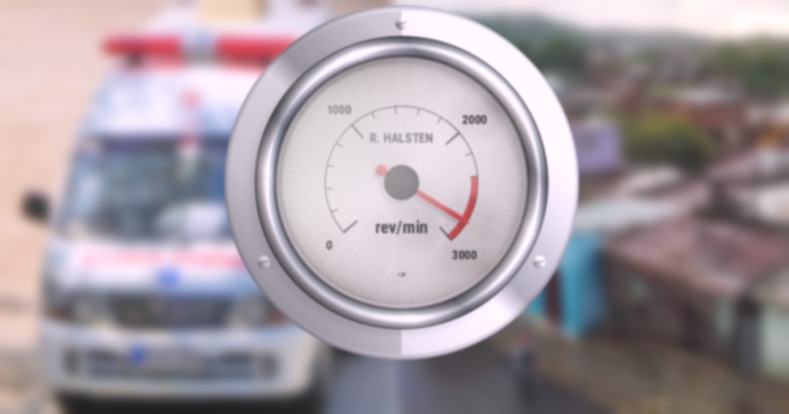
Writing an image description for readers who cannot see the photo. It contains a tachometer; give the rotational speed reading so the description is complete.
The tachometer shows 2800 rpm
